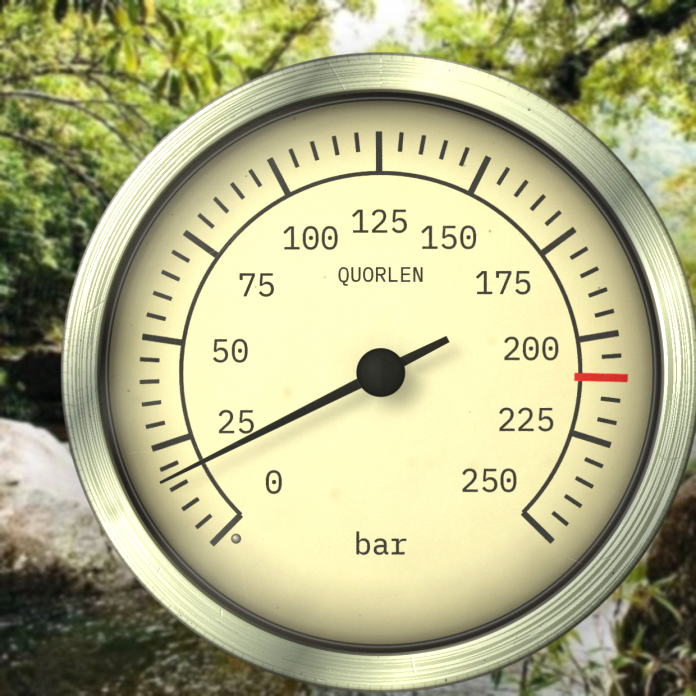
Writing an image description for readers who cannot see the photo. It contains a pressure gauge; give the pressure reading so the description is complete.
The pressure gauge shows 17.5 bar
